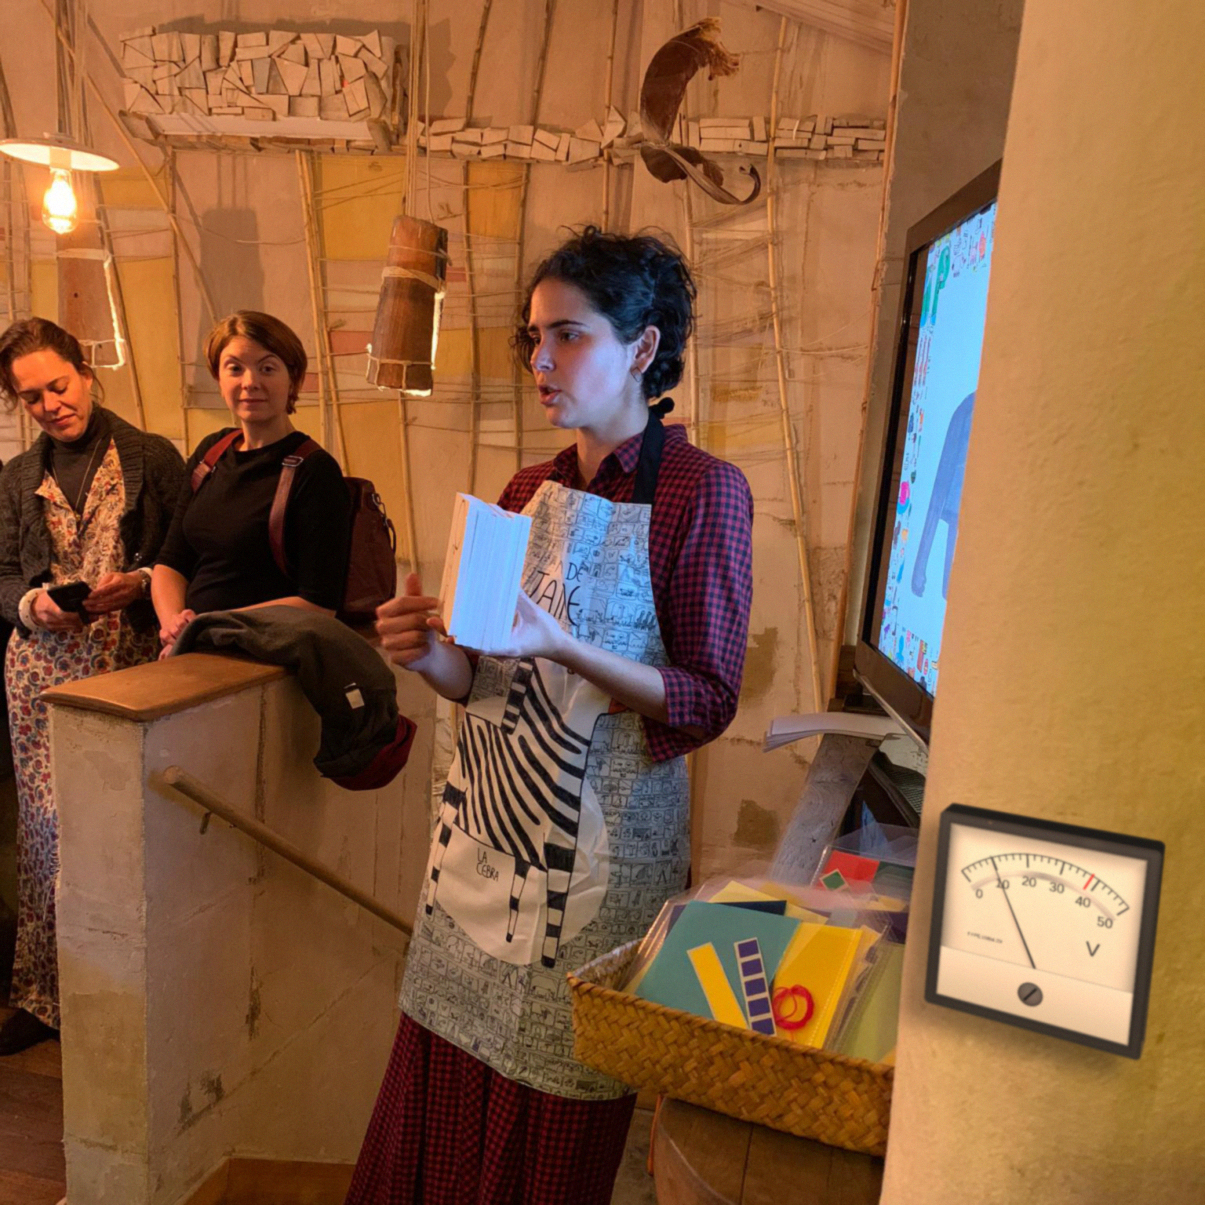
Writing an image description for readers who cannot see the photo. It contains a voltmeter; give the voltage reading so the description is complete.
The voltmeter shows 10 V
